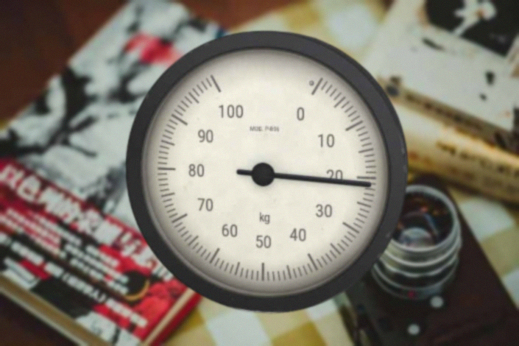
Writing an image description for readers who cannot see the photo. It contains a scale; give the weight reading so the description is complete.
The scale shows 21 kg
